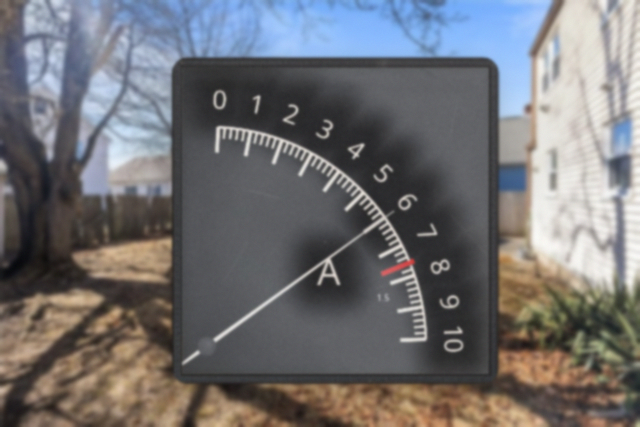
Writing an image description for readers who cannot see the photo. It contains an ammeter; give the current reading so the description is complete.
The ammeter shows 6 A
